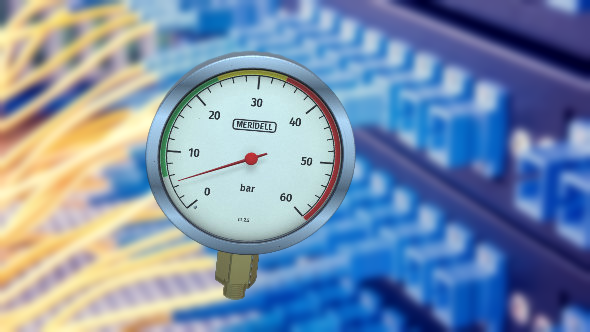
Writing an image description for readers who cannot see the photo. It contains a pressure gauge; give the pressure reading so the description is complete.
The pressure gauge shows 5 bar
